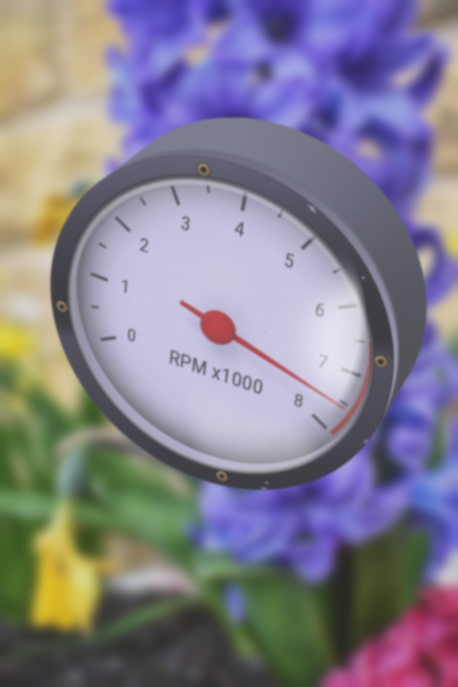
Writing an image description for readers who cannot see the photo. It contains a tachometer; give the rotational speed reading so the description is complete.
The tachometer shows 7500 rpm
